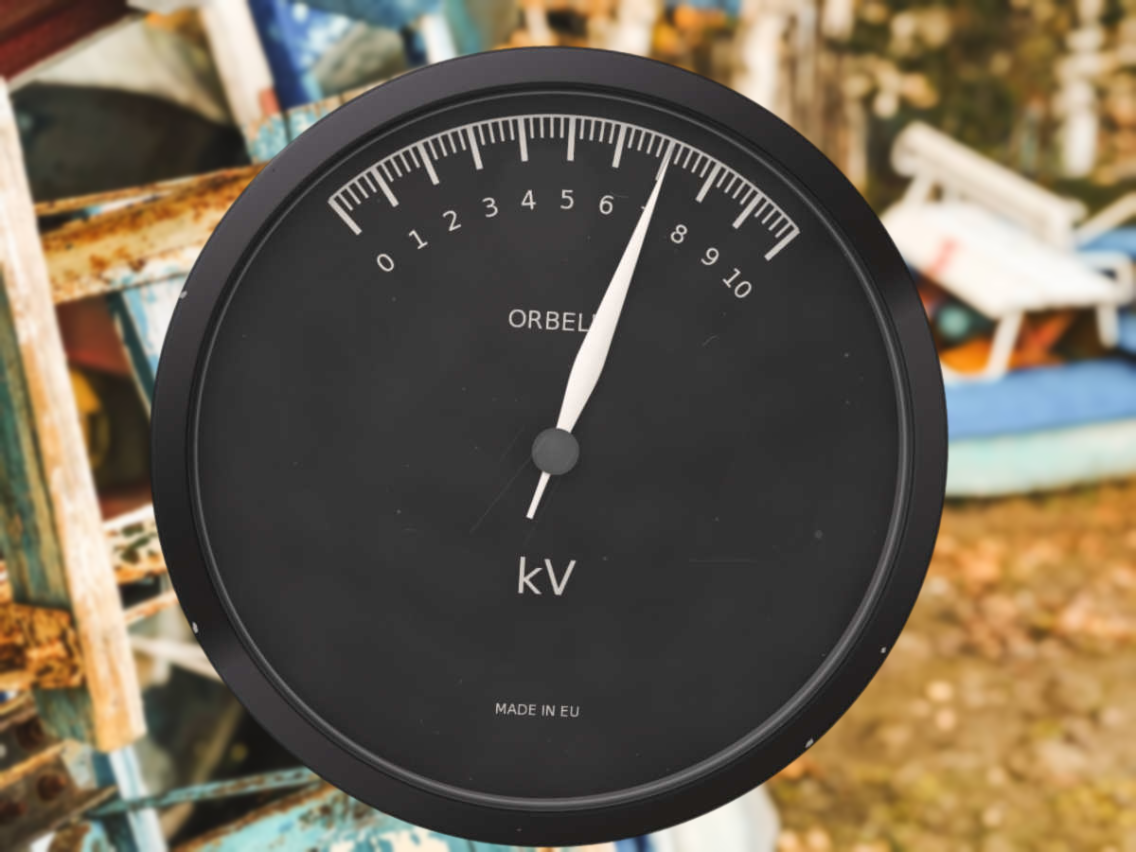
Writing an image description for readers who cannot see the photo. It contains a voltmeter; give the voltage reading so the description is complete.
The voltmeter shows 7 kV
